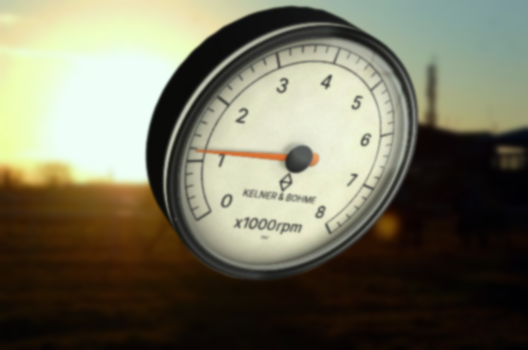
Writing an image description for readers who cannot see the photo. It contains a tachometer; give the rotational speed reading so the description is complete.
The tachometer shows 1200 rpm
